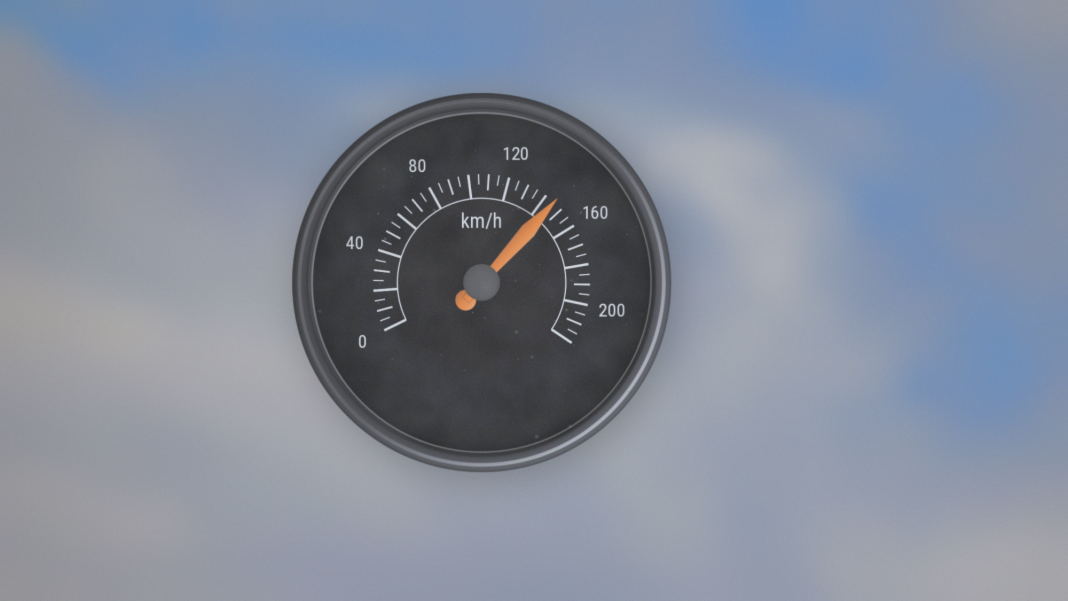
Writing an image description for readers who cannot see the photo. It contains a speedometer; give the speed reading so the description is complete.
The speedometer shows 145 km/h
